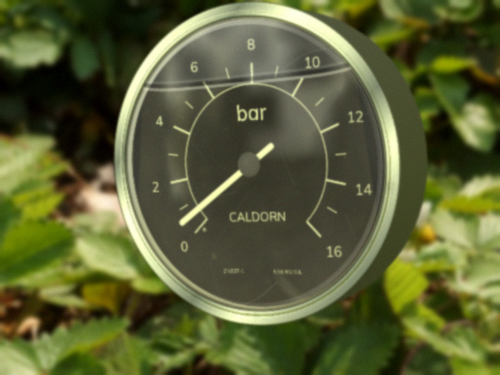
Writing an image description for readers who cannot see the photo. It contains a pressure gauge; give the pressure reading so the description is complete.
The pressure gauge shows 0.5 bar
